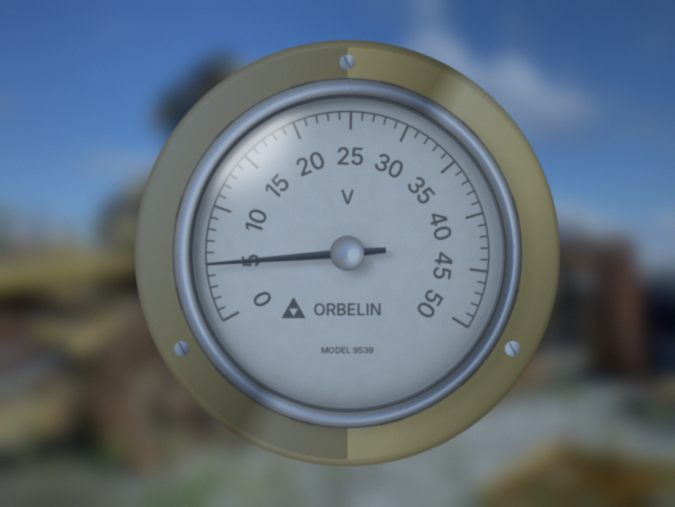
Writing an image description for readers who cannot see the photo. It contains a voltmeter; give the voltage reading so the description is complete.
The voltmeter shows 5 V
